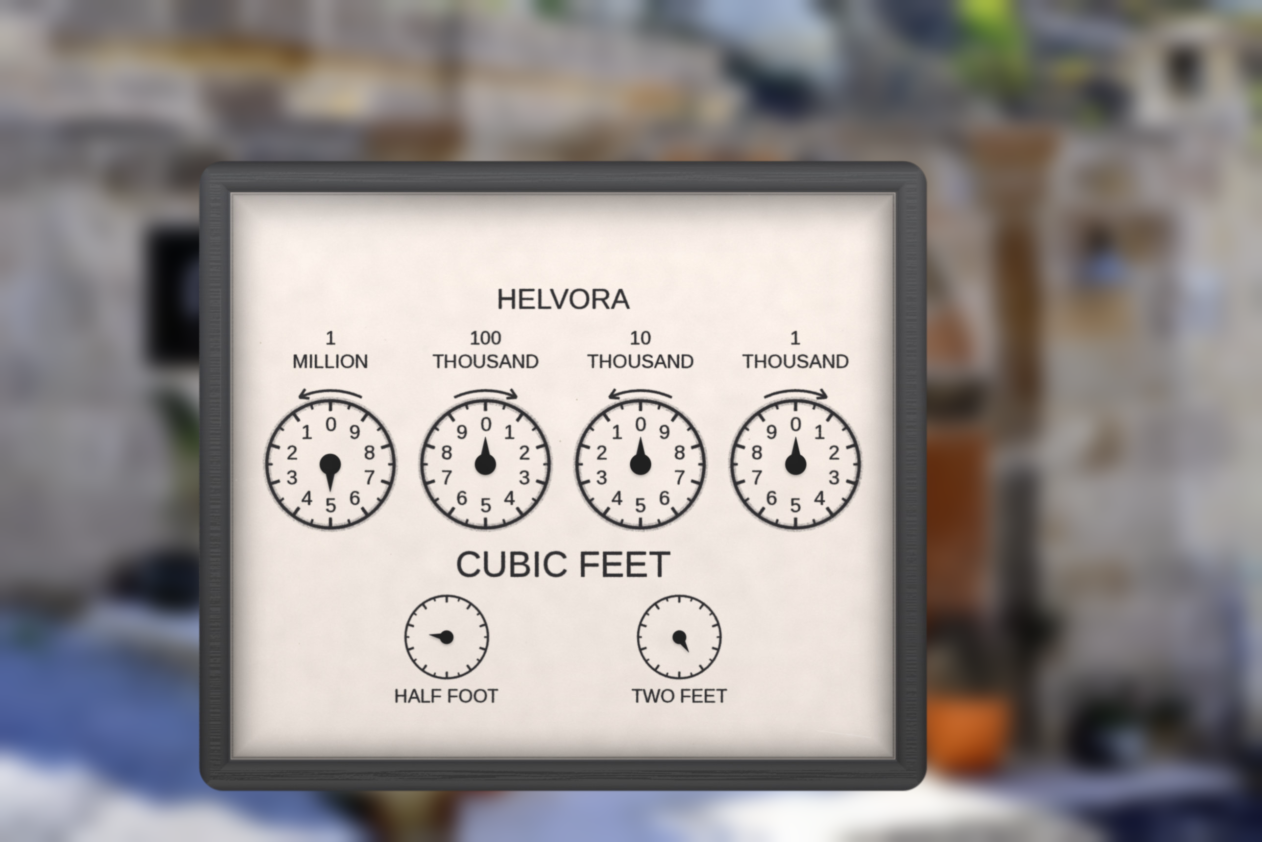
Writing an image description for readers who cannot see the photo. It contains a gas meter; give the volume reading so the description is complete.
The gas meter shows 500000 ft³
